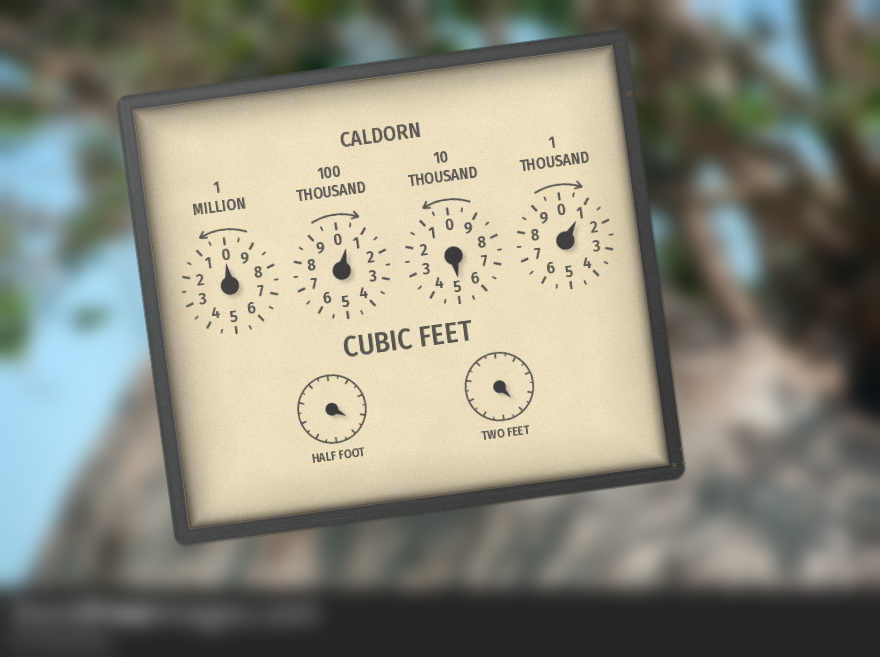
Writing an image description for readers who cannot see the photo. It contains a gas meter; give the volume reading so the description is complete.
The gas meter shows 5100 ft³
